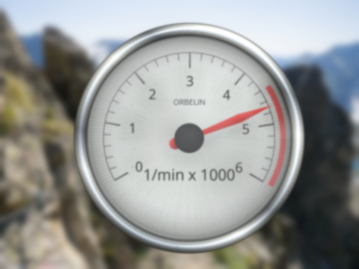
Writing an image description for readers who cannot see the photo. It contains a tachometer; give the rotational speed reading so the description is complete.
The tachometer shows 4700 rpm
